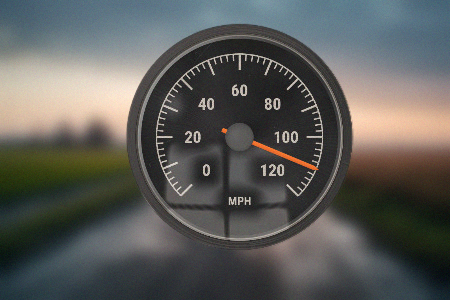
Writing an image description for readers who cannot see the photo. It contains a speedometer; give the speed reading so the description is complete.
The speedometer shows 110 mph
